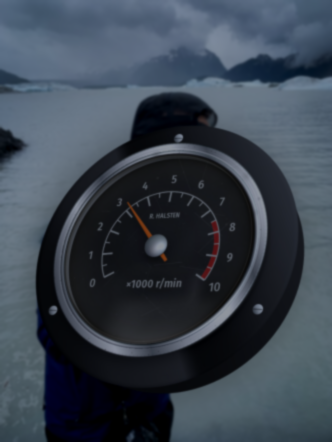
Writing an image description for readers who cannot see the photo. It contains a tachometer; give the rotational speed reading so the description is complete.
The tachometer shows 3250 rpm
